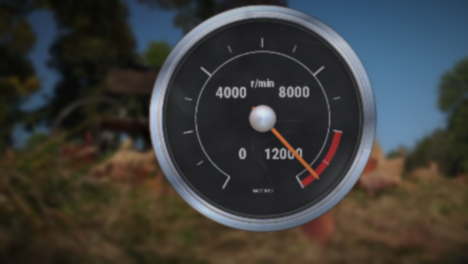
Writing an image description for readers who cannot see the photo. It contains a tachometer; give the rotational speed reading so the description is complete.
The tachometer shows 11500 rpm
